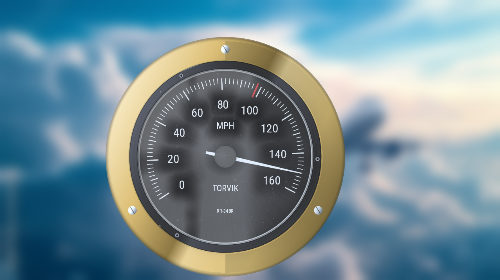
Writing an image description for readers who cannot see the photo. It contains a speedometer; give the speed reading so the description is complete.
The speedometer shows 150 mph
